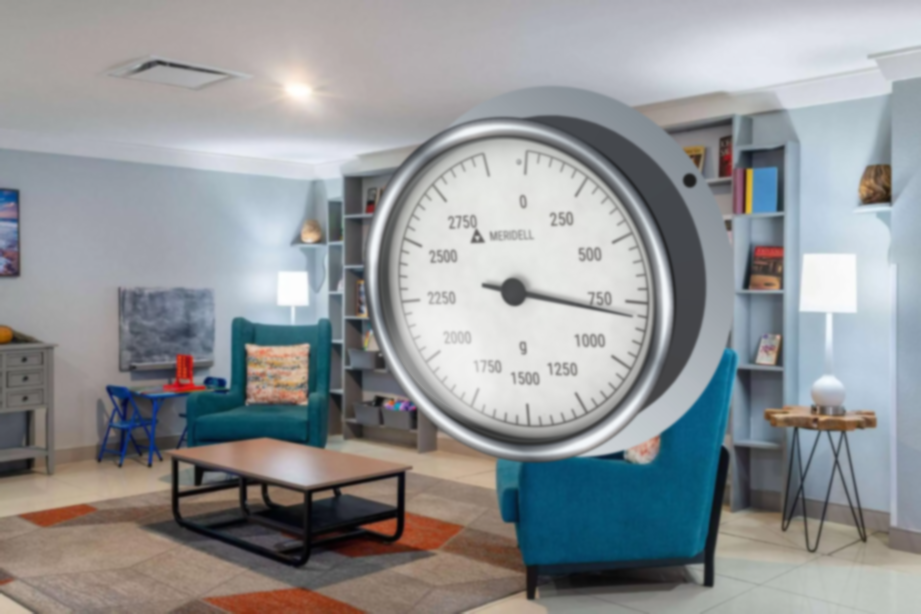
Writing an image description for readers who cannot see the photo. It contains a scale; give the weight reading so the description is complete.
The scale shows 800 g
